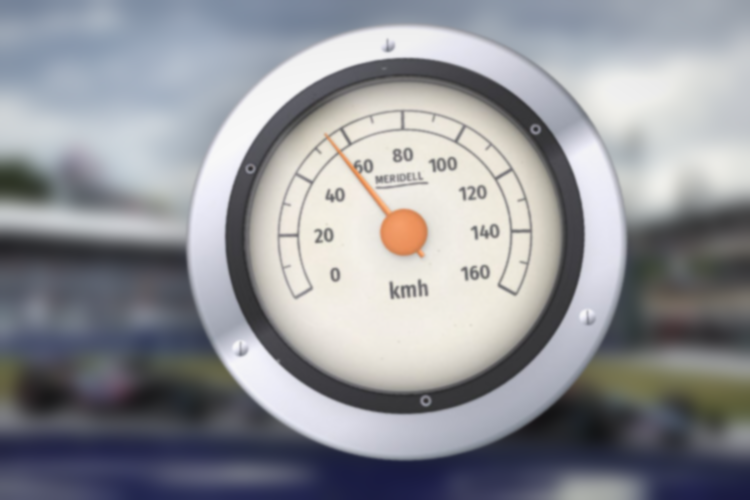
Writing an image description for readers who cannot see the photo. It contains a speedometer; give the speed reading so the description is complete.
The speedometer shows 55 km/h
